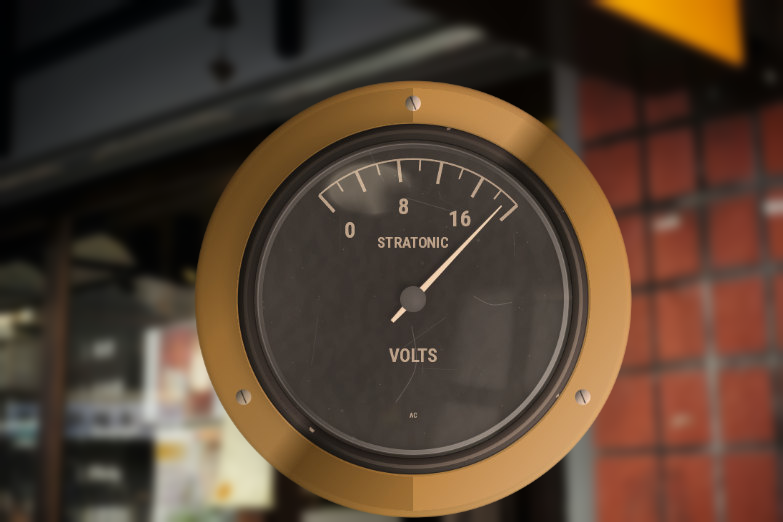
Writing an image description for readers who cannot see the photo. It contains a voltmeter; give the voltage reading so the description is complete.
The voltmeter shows 19 V
